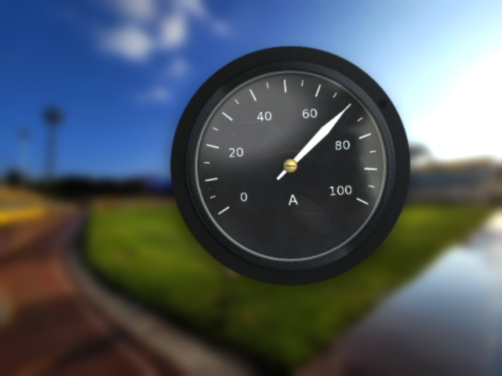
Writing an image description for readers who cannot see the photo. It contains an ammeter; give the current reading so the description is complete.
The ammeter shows 70 A
